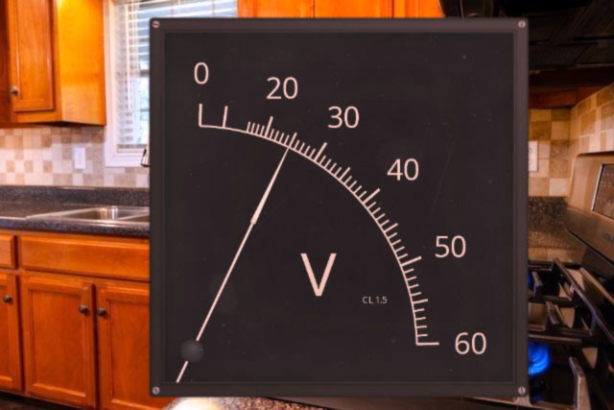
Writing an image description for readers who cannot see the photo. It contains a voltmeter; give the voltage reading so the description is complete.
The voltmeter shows 25 V
